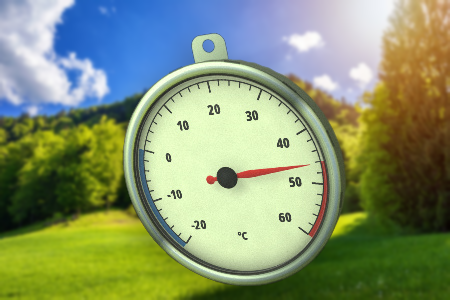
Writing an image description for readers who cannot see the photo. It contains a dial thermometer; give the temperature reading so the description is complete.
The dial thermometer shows 46 °C
